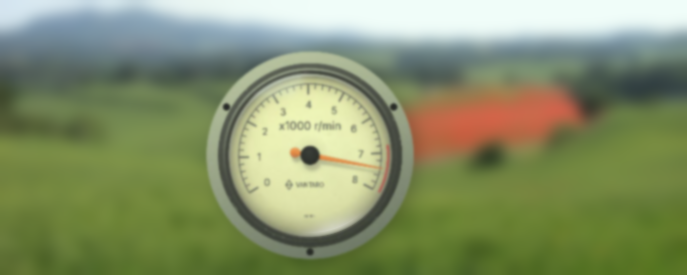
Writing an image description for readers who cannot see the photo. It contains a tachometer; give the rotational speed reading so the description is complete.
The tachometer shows 7400 rpm
